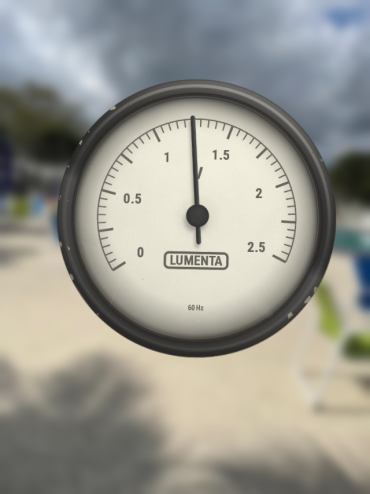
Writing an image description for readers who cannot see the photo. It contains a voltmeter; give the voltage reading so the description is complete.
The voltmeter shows 1.25 V
